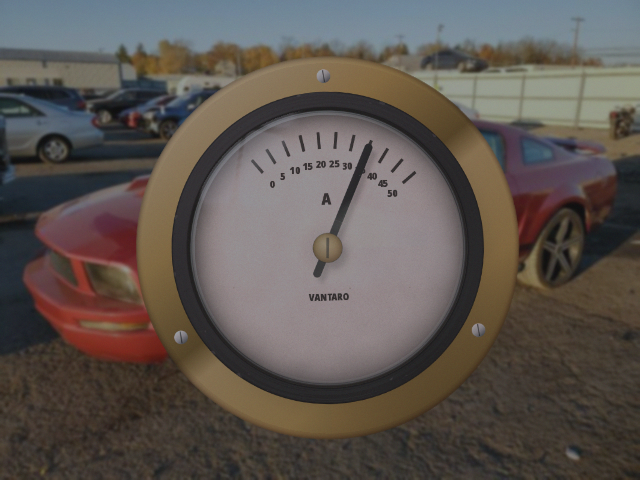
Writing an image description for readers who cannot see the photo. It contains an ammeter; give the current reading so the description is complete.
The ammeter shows 35 A
